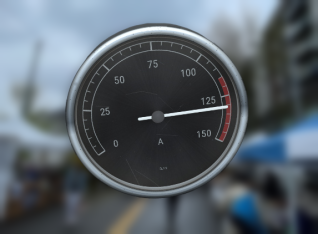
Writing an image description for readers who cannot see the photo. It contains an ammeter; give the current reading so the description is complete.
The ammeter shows 130 A
